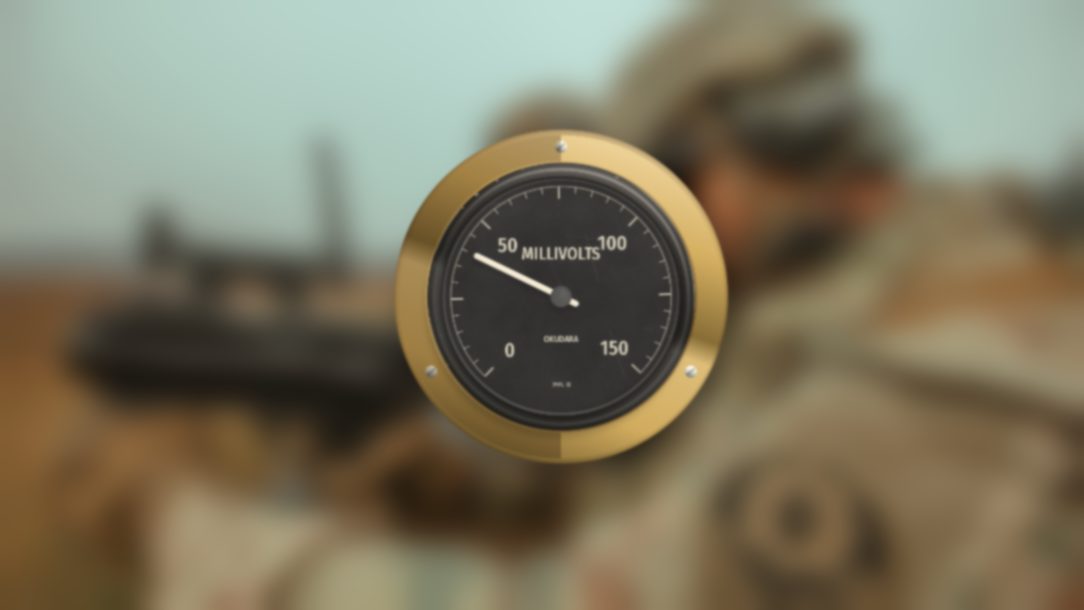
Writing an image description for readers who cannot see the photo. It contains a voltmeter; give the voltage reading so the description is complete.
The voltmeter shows 40 mV
